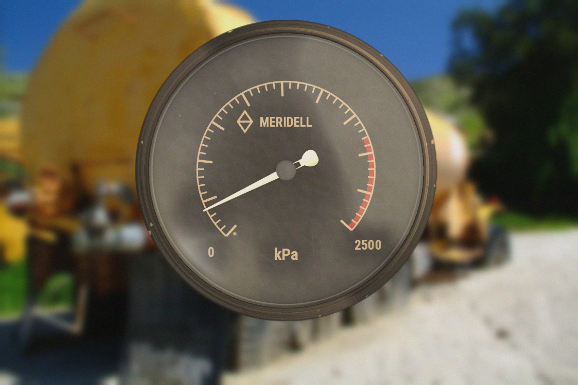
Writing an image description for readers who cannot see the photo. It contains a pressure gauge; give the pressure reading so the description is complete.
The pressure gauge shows 200 kPa
